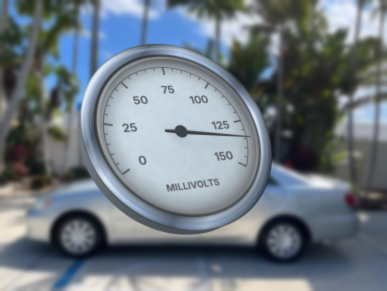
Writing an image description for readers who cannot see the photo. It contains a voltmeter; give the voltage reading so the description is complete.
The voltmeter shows 135 mV
